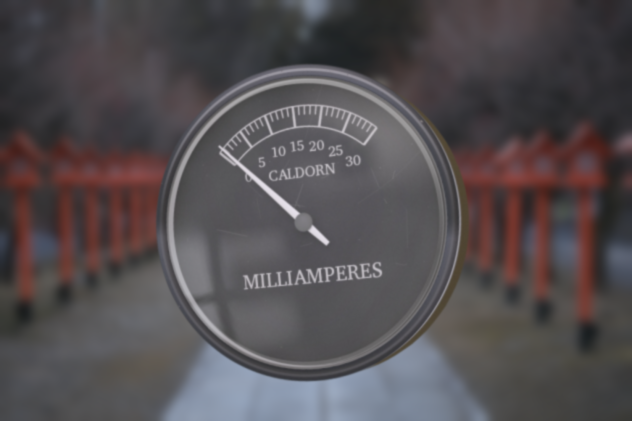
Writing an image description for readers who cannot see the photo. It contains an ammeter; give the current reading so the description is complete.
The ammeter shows 1 mA
